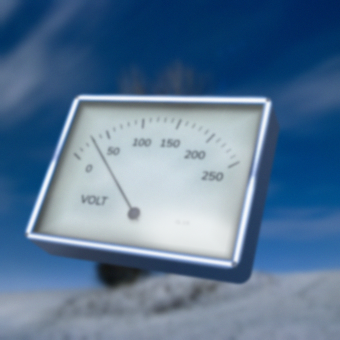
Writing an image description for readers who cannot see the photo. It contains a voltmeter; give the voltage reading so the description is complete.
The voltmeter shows 30 V
